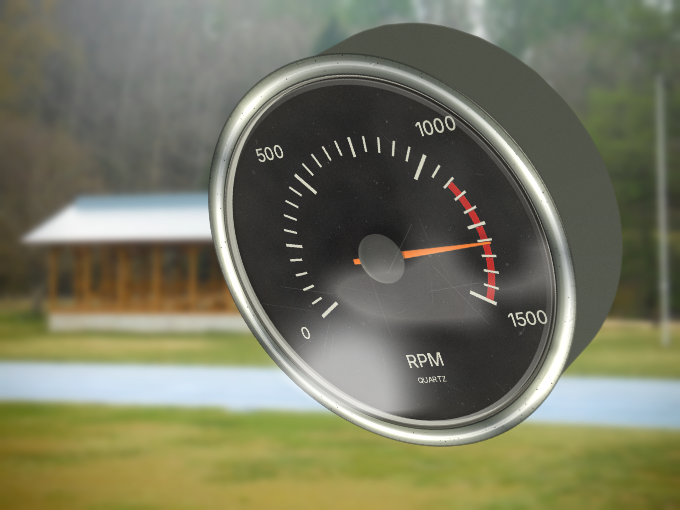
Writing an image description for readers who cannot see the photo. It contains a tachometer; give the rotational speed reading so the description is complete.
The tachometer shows 1300 rpm
